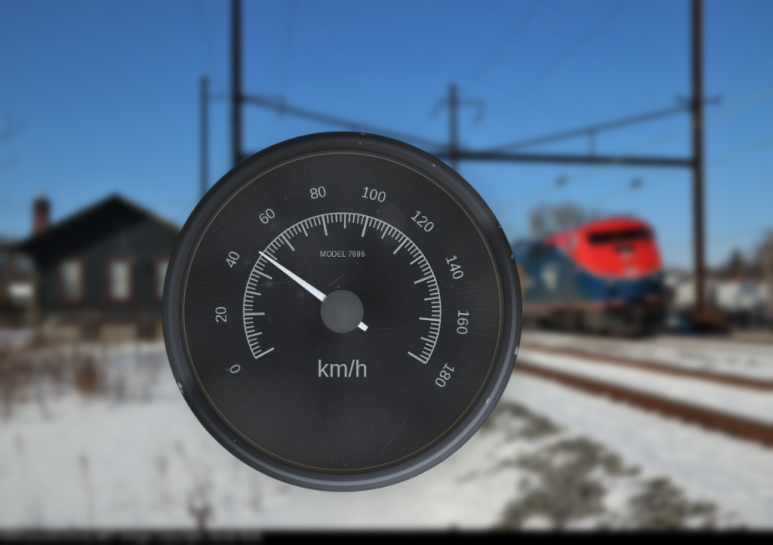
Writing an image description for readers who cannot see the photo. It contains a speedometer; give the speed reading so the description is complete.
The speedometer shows 48 km/h
